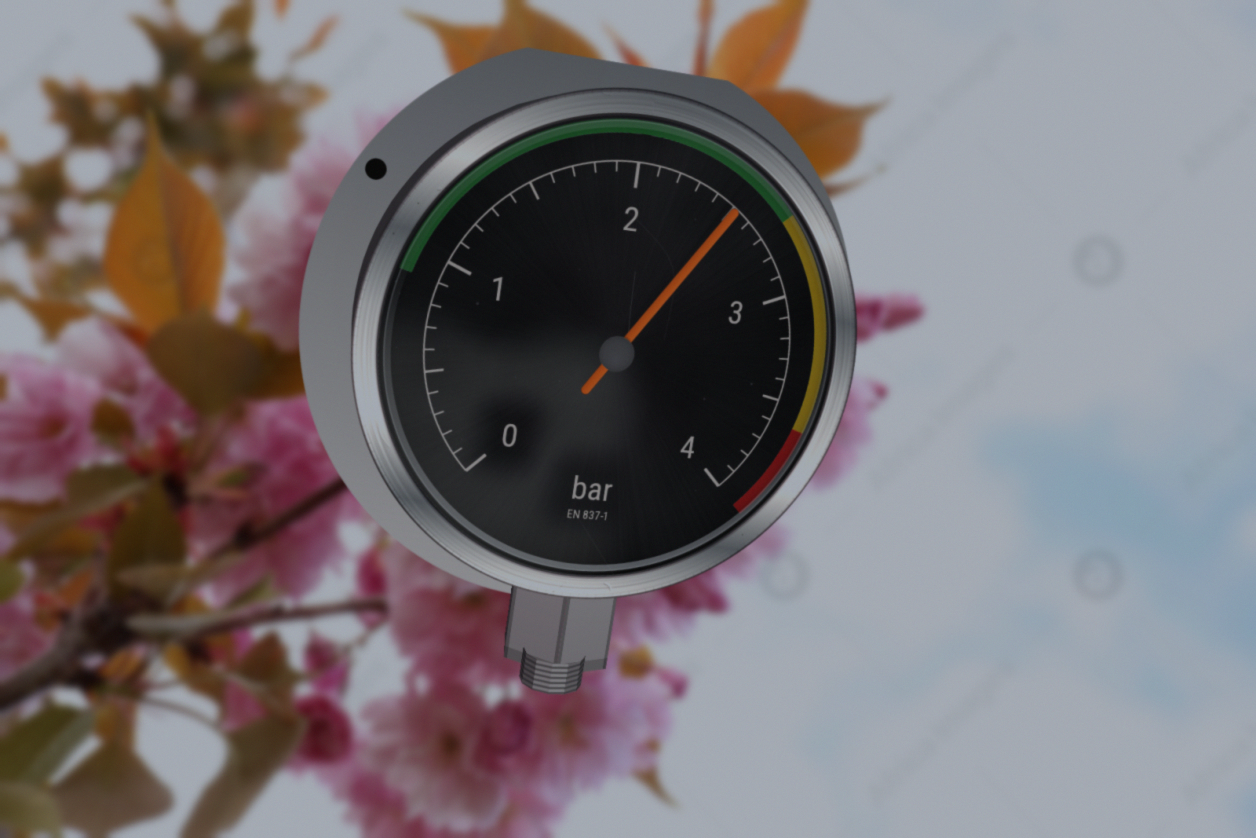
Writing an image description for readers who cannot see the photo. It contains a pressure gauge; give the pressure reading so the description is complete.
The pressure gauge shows 2.5 bar
